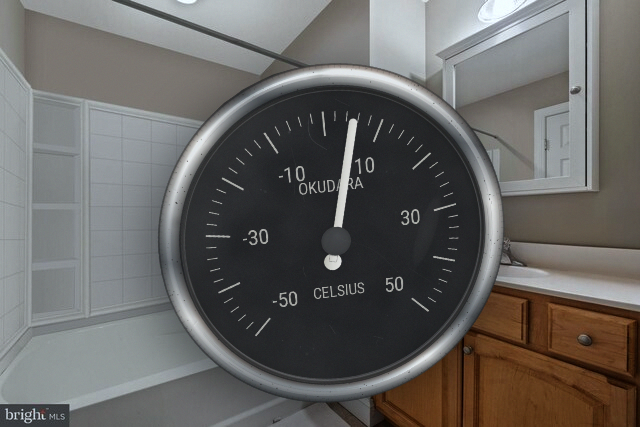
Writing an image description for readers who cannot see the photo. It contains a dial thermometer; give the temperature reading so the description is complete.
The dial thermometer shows 5 °C
